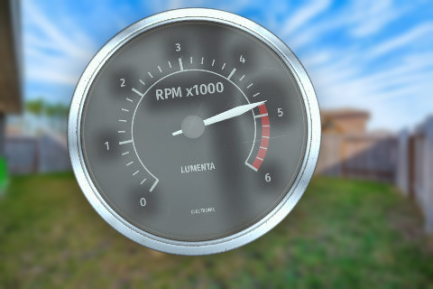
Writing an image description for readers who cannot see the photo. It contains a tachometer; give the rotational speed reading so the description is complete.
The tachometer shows 4800 rpm
